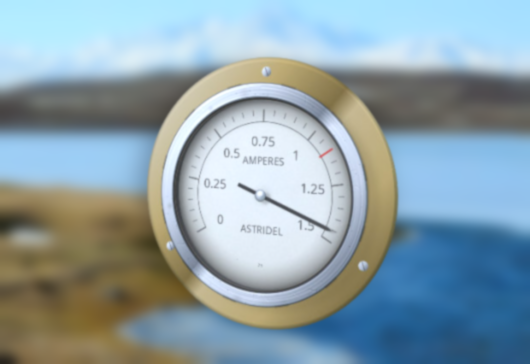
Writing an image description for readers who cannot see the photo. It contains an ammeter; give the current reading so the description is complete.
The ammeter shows 1.45 A
